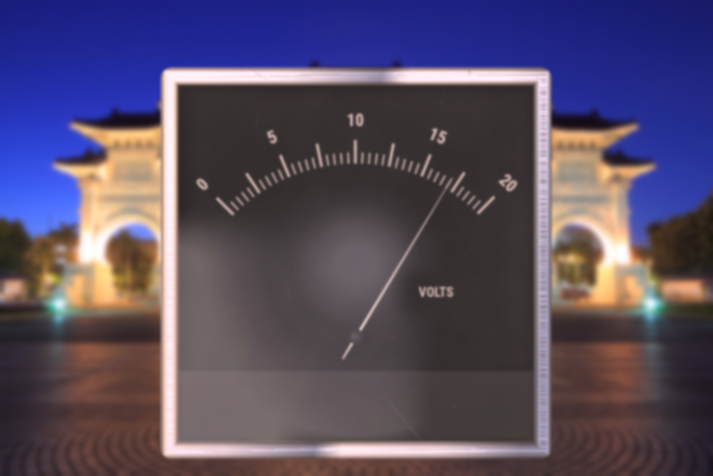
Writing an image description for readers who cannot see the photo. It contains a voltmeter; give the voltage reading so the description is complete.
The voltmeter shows 17 V
